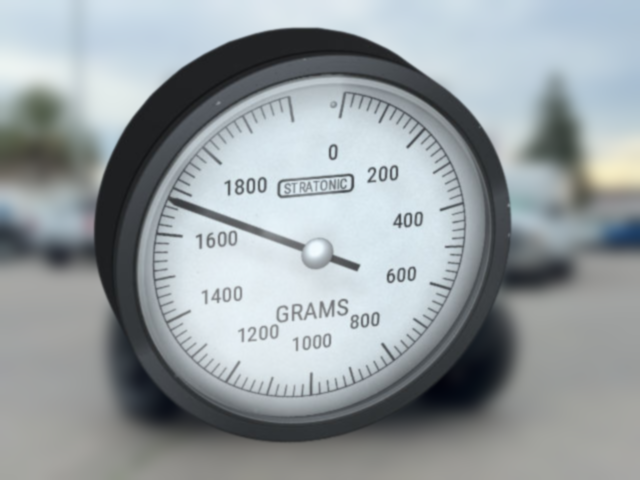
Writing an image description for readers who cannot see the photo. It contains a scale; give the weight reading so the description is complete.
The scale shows 1680 g
